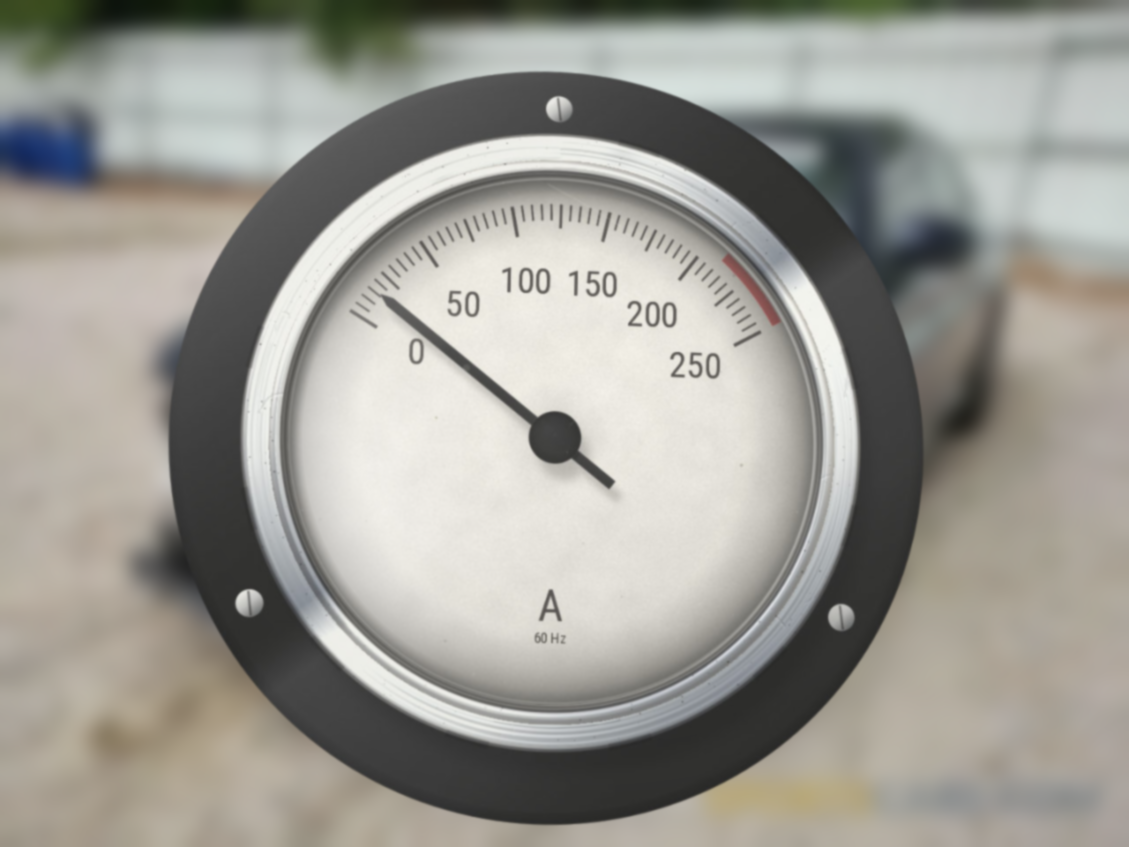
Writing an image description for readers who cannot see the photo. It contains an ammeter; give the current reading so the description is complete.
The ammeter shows 15 A
